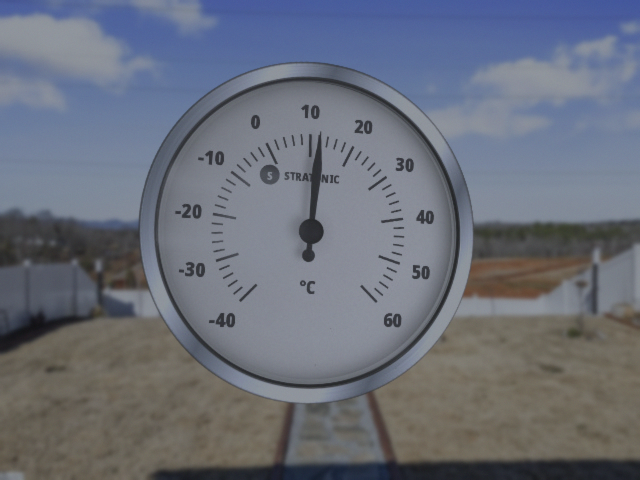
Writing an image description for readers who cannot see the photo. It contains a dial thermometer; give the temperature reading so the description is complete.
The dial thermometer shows 12 °C
